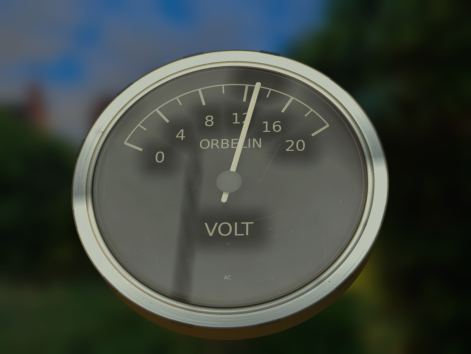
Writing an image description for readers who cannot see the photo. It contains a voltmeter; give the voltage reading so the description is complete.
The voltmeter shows 13 V
